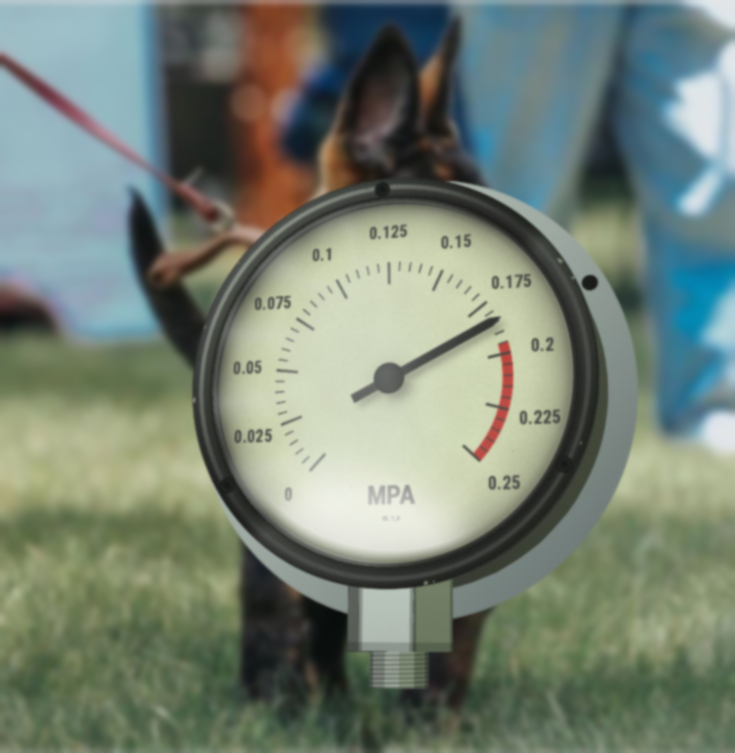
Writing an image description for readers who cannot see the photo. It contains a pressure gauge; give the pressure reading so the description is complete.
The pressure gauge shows 0.185 MPa
